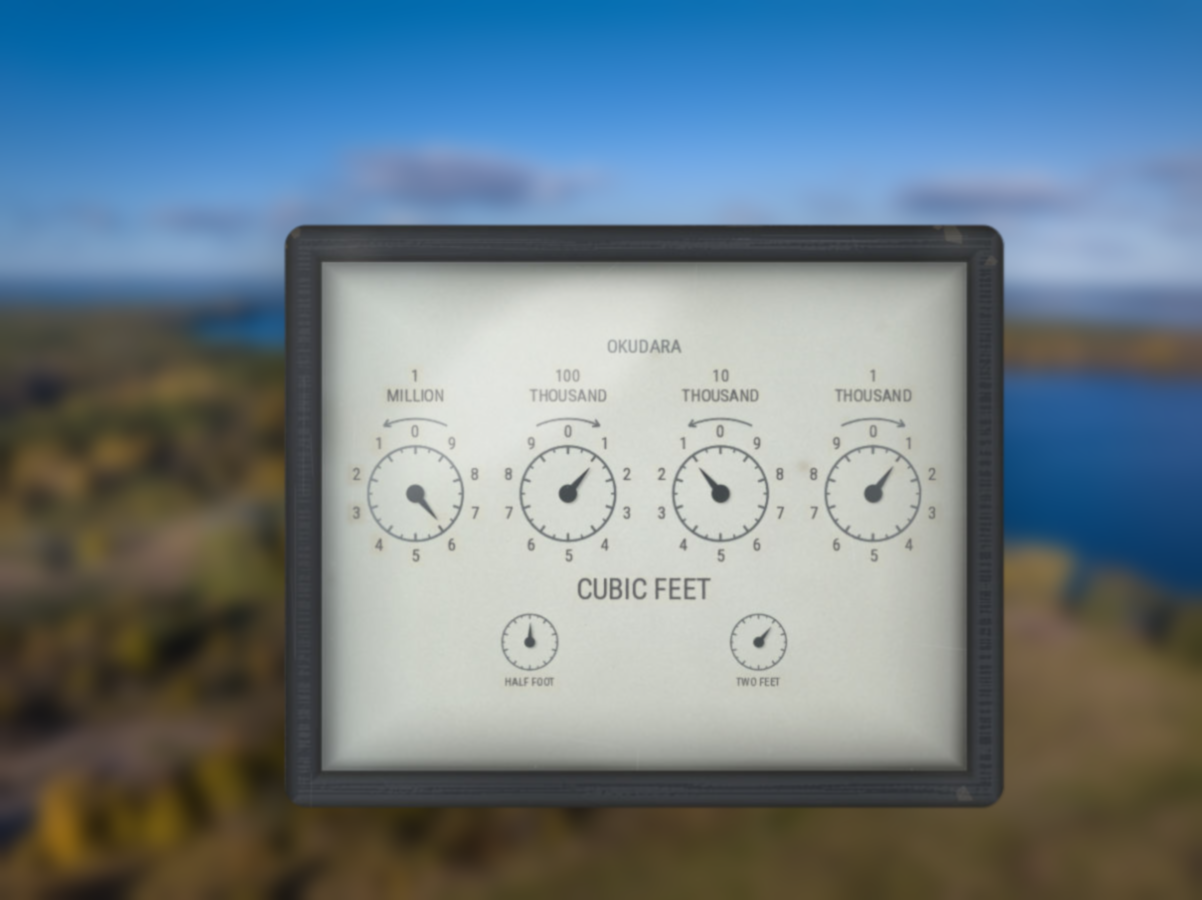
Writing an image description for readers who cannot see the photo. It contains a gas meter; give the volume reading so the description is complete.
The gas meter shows 611100 ft³
